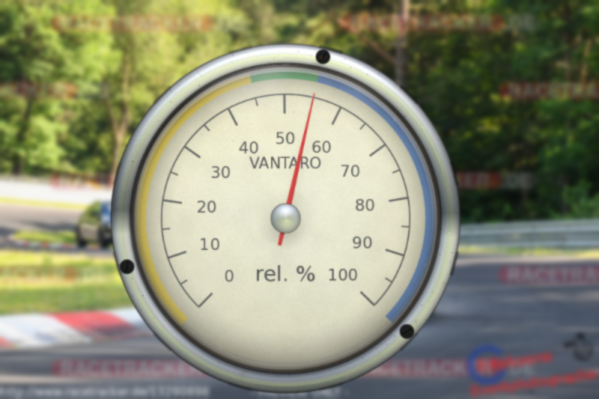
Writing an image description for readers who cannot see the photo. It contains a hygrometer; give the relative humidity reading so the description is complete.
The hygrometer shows 55 %
